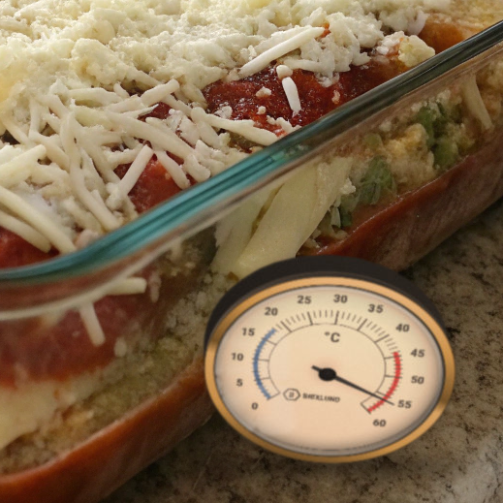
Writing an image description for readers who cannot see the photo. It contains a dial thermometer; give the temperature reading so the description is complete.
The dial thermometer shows 55 °C
